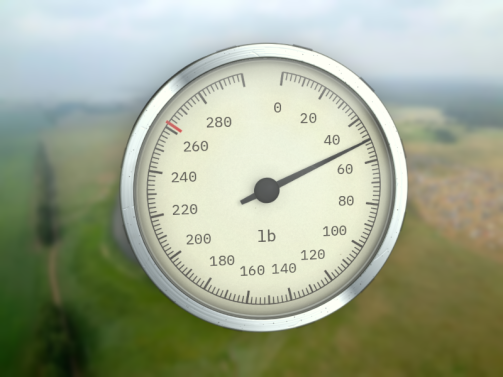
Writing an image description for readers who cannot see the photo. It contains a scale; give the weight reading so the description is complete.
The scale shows 50 lb
